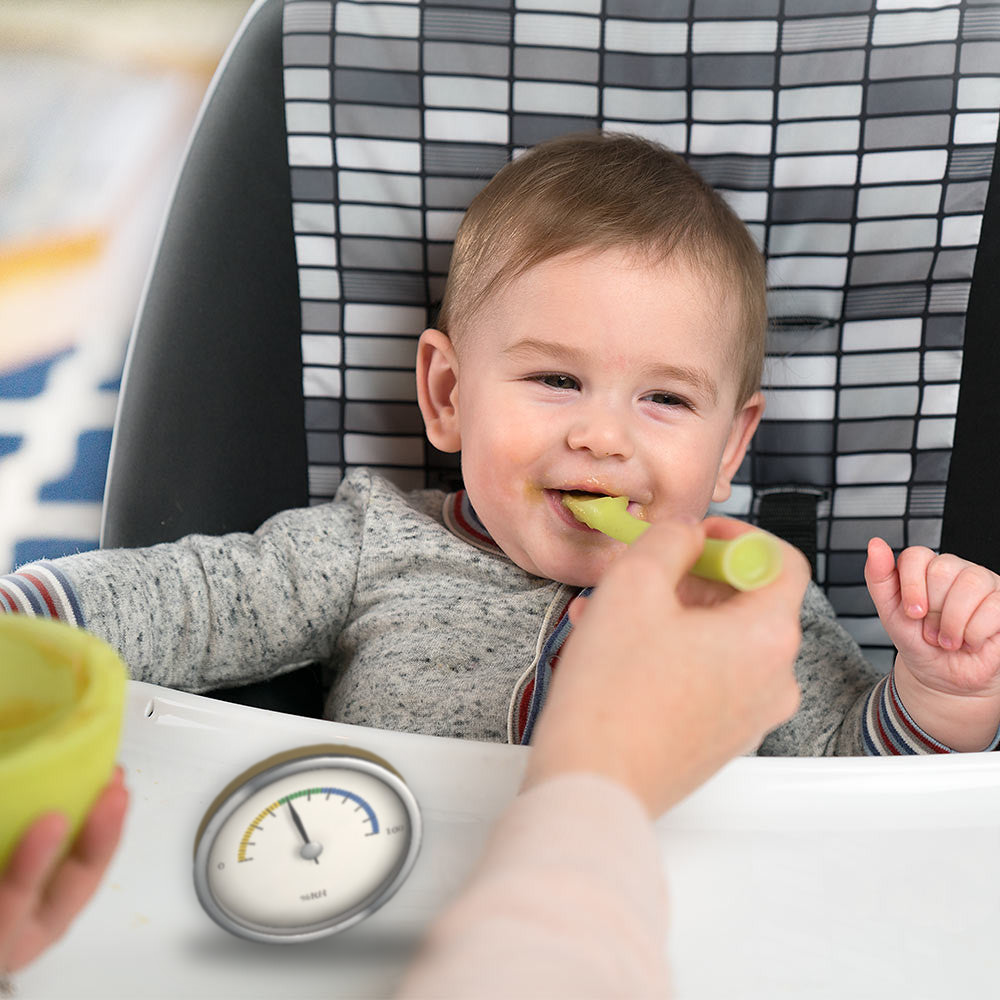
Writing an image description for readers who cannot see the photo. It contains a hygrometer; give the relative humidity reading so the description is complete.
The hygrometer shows 40 %
